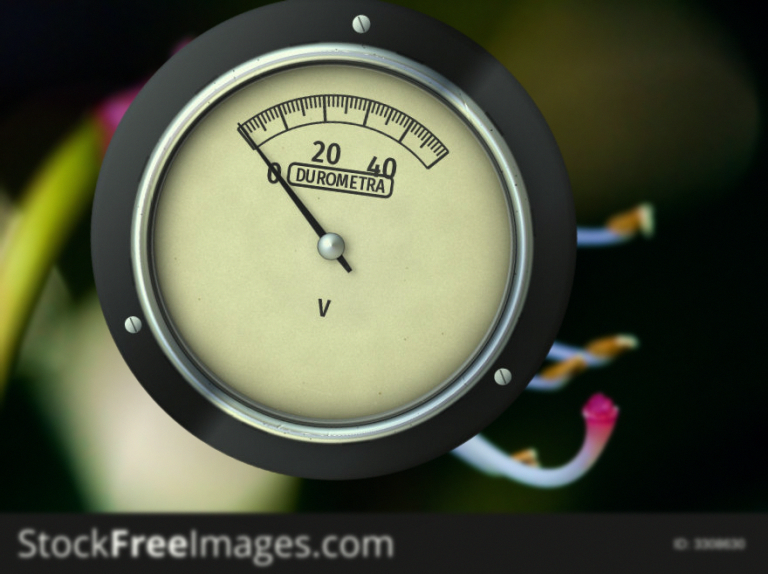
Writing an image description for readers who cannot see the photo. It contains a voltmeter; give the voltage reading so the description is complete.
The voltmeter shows 1 V
